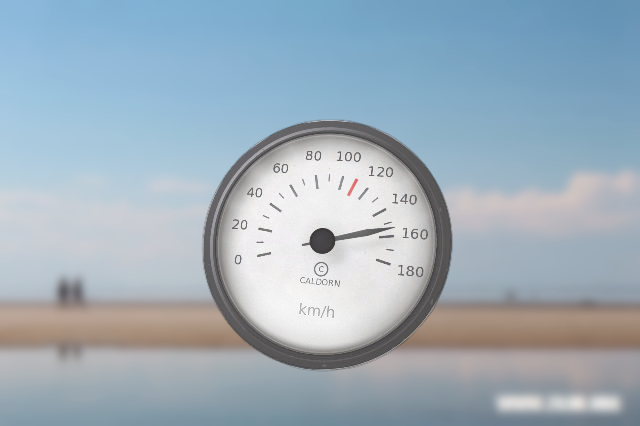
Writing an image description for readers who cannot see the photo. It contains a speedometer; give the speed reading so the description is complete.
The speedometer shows 155 km/h
